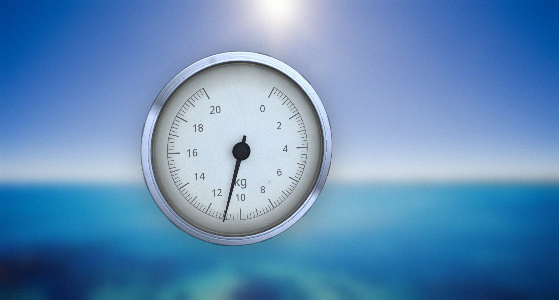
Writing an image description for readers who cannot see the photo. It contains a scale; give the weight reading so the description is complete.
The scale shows 11 kg
